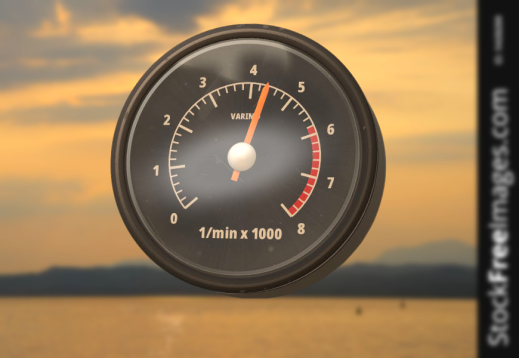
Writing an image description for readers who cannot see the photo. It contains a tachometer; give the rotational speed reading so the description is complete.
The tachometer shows 4400 rpm
